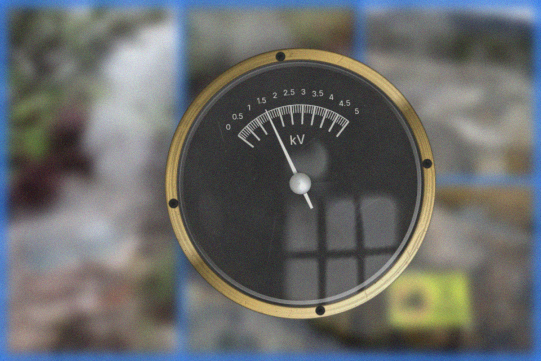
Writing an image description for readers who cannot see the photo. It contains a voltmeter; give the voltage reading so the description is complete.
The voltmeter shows 1.5 kV
